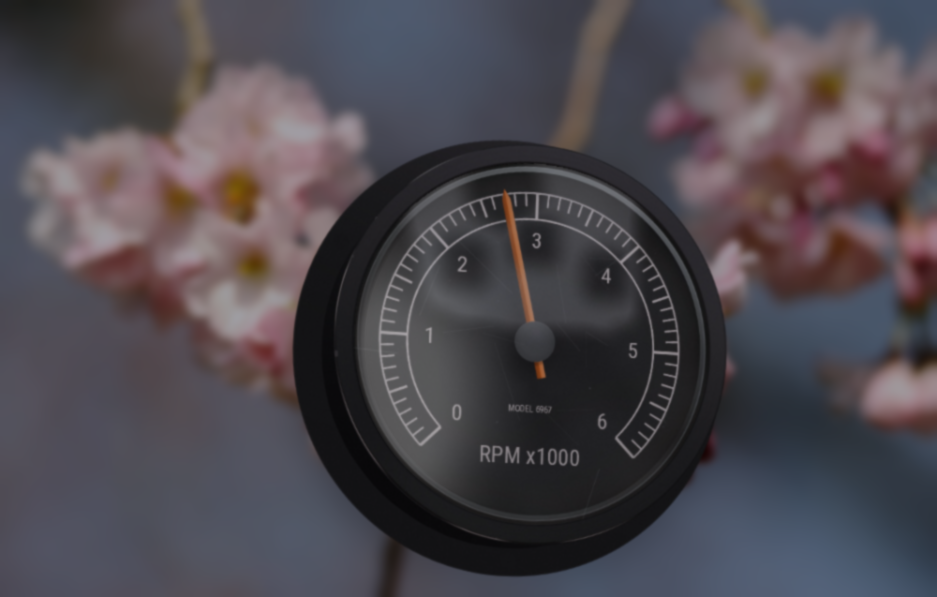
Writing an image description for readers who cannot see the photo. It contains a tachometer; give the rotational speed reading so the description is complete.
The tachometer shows 2700 rpm
